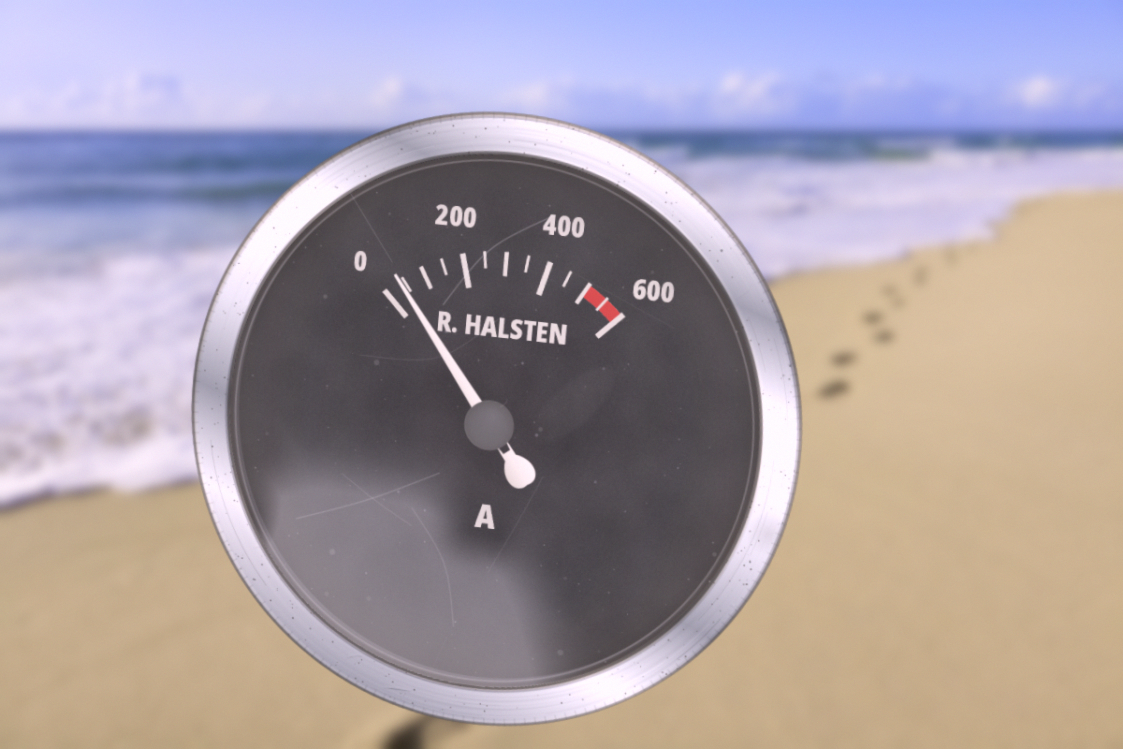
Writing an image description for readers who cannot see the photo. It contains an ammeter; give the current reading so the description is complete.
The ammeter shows 50 A
